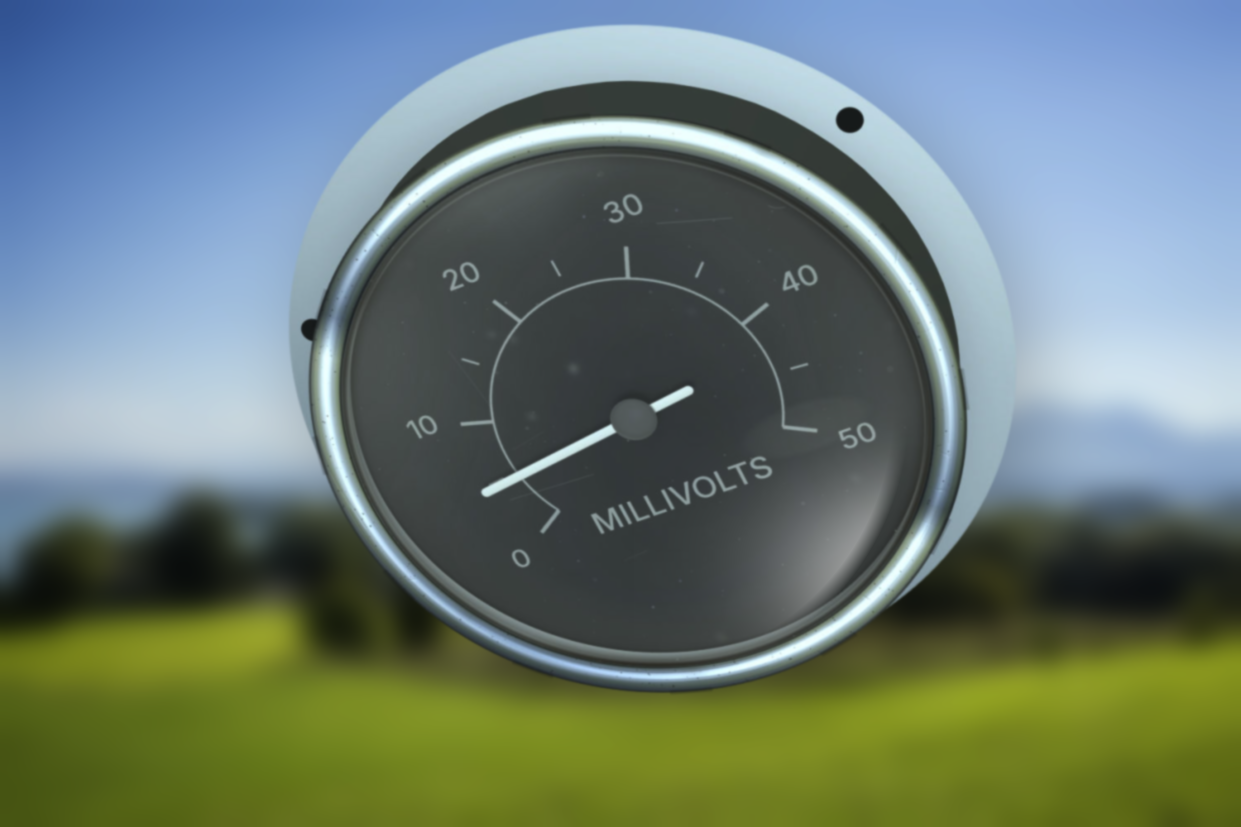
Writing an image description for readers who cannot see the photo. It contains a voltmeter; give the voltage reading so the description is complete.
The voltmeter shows 5 mV
